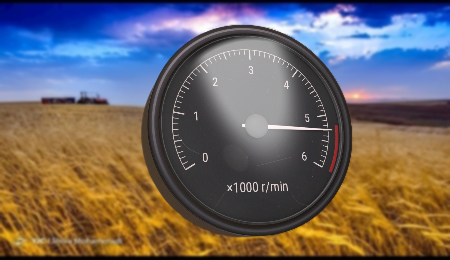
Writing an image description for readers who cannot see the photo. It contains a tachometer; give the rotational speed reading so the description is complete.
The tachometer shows 5300 rpm
